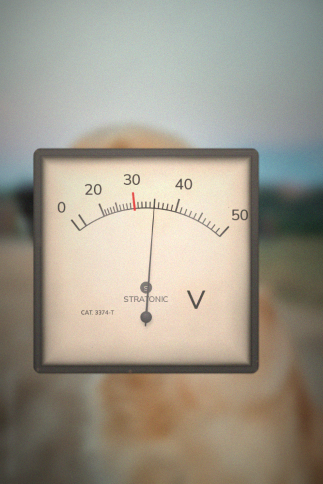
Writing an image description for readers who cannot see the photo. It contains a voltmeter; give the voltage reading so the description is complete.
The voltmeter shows 35 V
